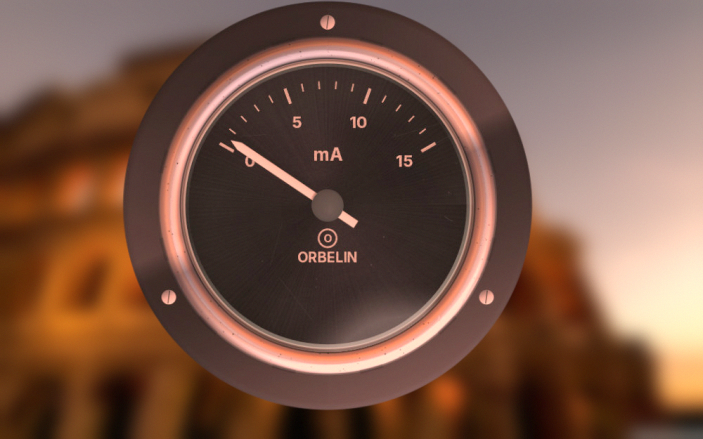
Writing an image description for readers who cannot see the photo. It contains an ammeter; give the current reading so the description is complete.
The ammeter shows 0.5 mA
